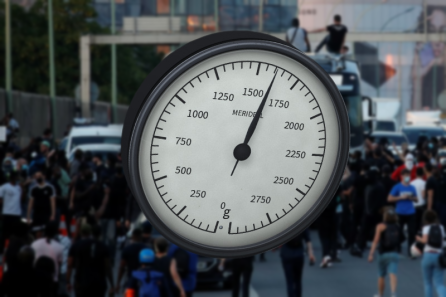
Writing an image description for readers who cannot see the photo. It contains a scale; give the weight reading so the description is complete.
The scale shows 1600 g
